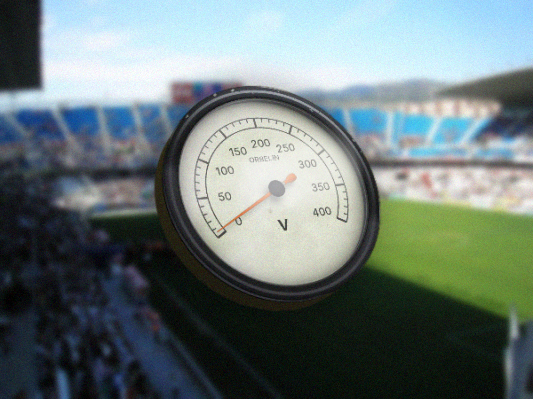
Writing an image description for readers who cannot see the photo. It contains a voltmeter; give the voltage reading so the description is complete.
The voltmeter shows 5 V
